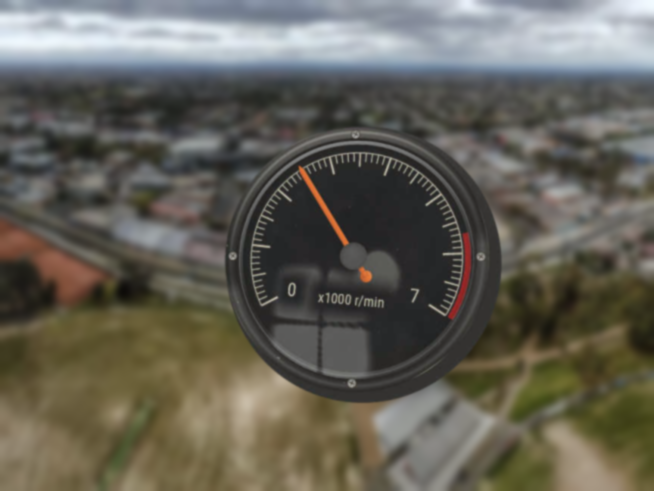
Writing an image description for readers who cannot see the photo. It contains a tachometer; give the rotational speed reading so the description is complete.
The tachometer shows 2500 rpm
